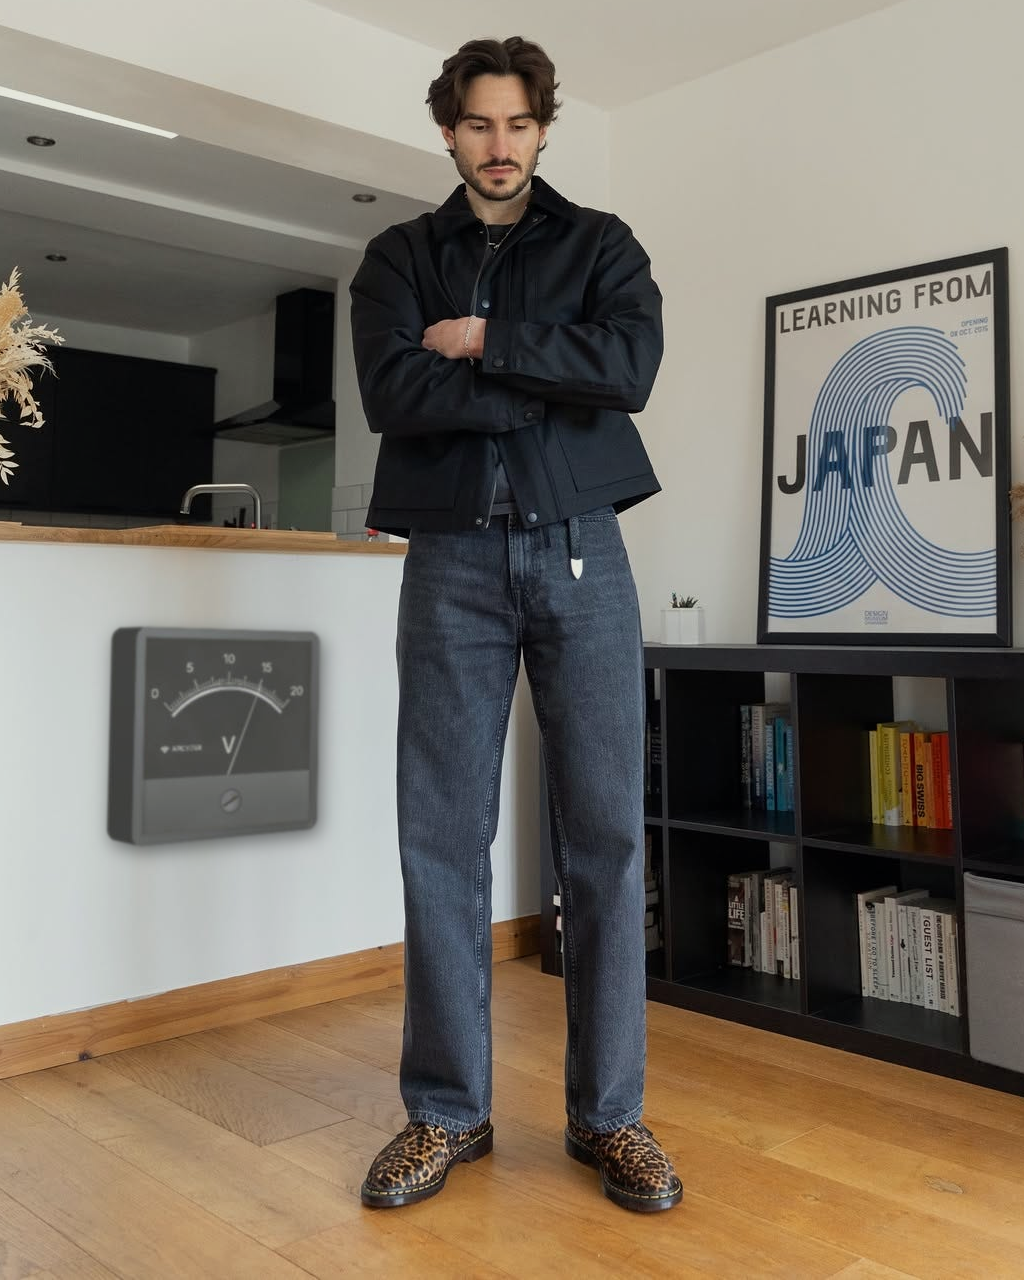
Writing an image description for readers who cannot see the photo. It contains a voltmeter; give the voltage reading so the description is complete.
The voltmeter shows 15 V
